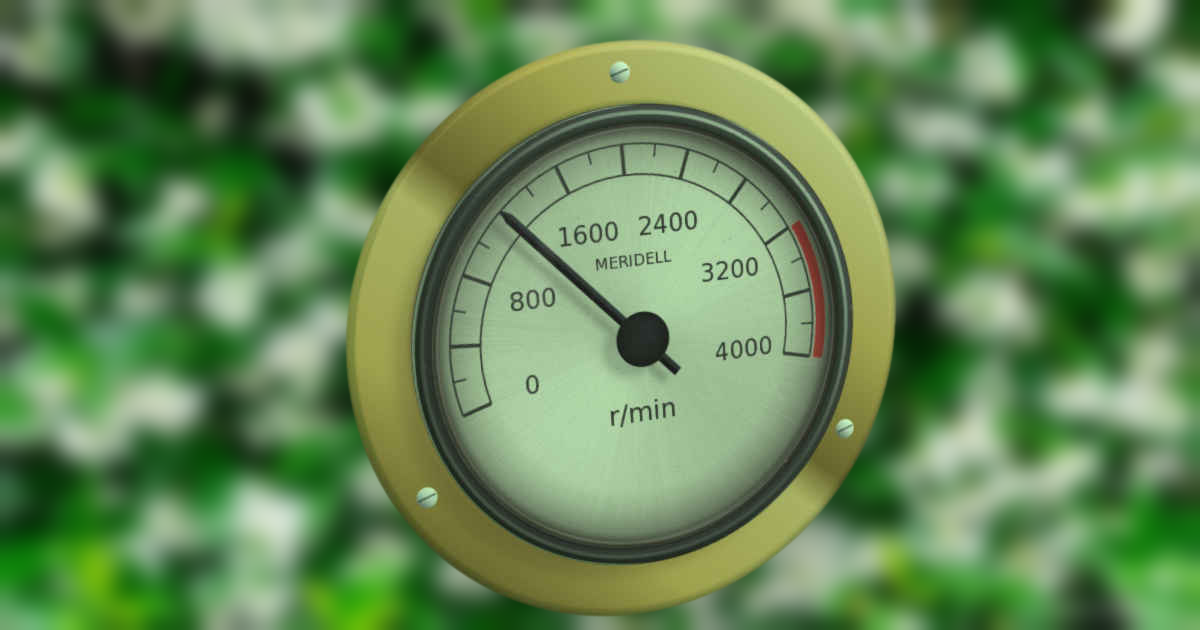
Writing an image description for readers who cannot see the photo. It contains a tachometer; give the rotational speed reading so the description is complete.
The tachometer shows 1200 rpm
